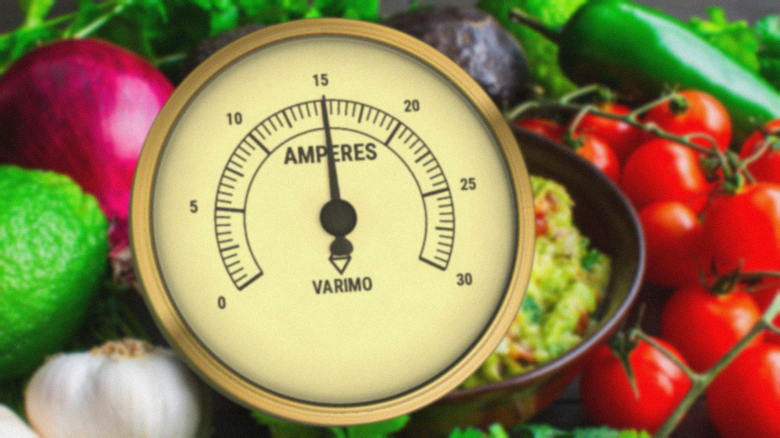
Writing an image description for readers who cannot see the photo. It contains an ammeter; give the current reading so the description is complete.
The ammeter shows 15 A
